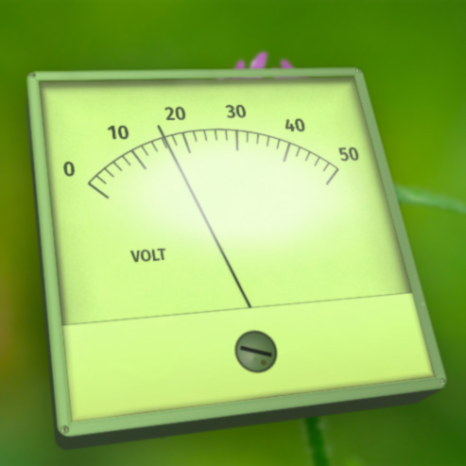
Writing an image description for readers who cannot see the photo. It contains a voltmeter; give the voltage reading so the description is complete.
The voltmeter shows 16 V
